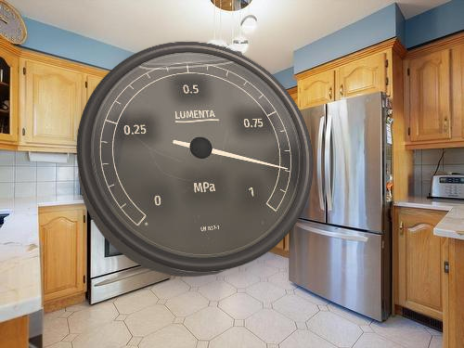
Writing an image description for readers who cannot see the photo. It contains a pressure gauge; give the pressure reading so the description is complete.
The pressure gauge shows 0.9 MPa
